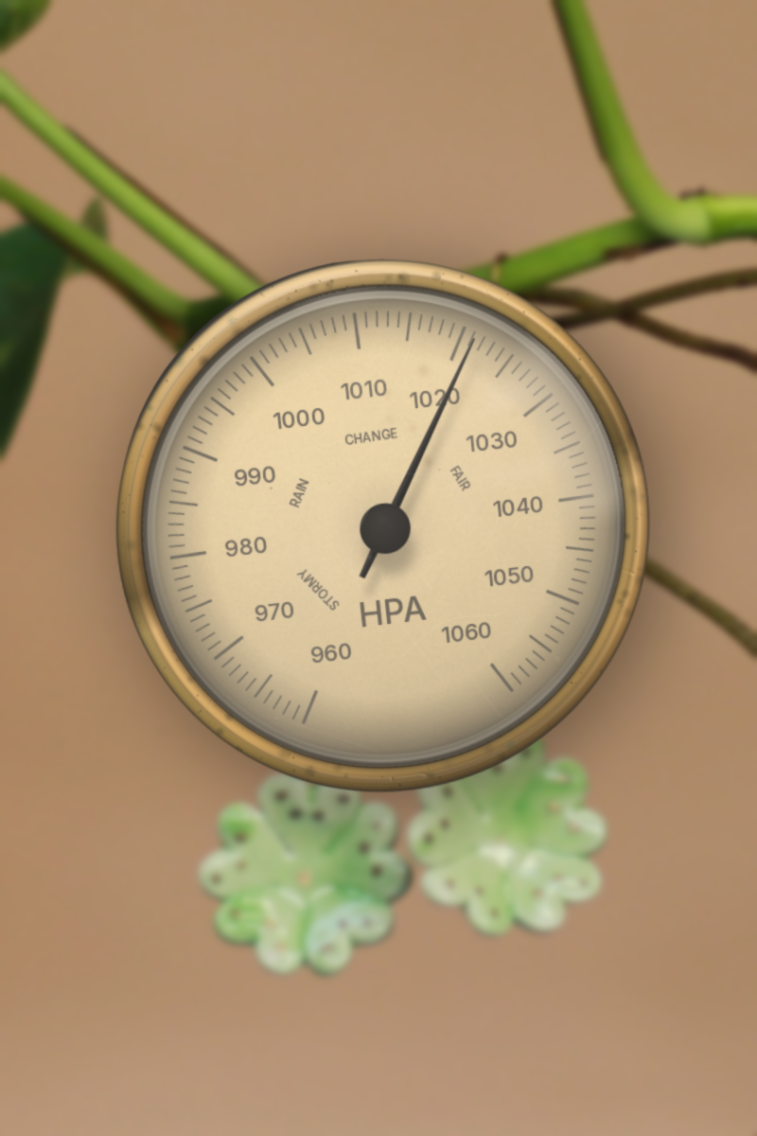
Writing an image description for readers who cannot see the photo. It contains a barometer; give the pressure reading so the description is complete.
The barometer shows 1021 hPa
